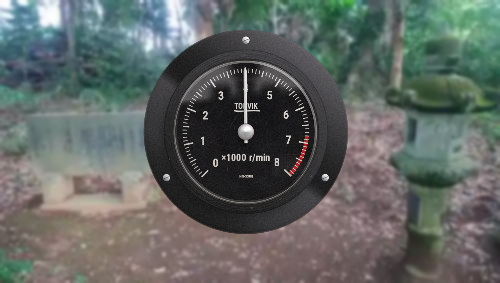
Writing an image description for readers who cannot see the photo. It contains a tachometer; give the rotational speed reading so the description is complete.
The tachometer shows 4000 rpm
